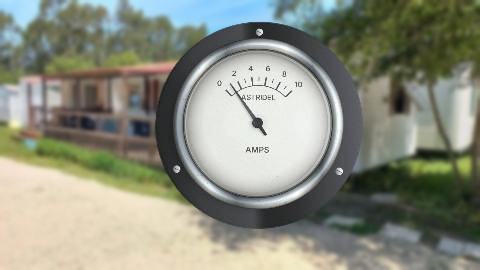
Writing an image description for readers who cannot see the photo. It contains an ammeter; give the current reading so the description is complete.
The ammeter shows 1 A
